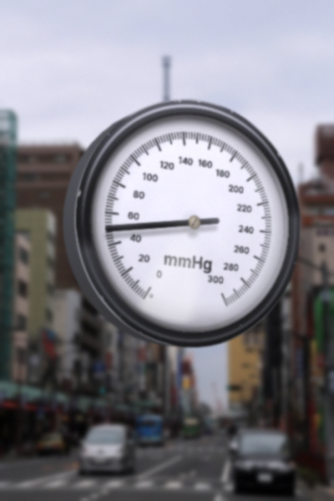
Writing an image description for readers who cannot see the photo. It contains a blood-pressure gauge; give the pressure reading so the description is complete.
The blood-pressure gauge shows 50 mmHg
